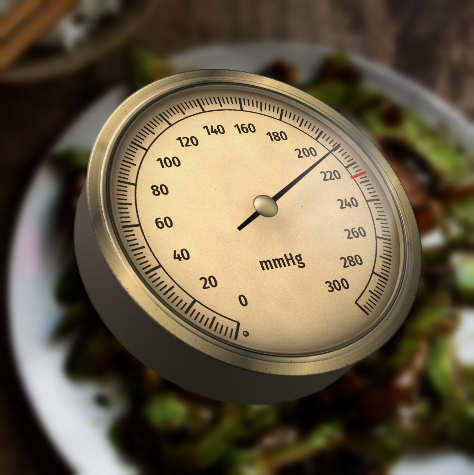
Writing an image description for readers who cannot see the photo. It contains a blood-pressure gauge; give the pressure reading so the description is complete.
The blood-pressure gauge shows 210 mmHg
